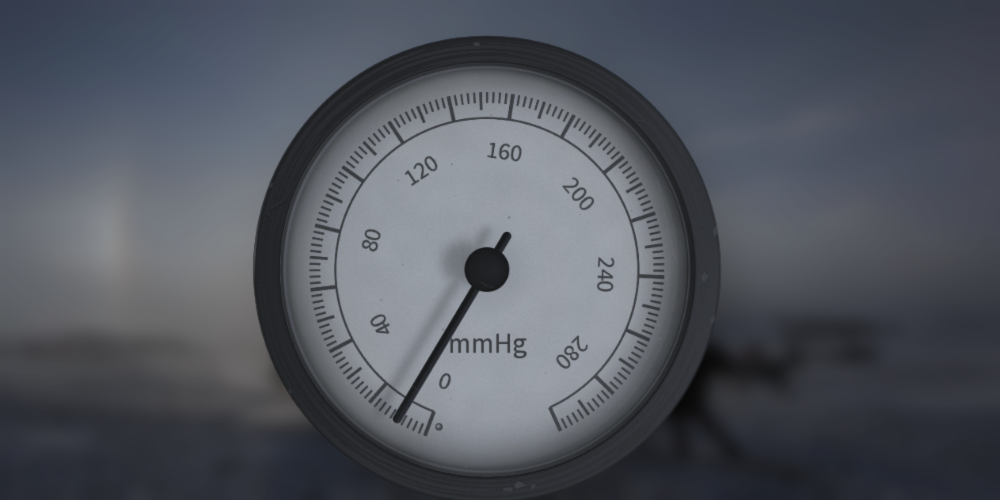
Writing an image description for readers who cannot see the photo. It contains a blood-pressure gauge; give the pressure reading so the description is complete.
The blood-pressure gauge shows 10 mmHg
